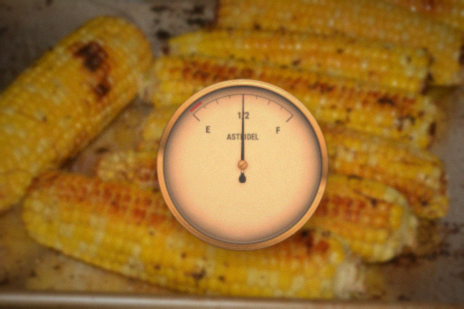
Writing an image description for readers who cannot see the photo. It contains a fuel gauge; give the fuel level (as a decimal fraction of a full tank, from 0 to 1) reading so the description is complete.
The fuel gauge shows 0.5
